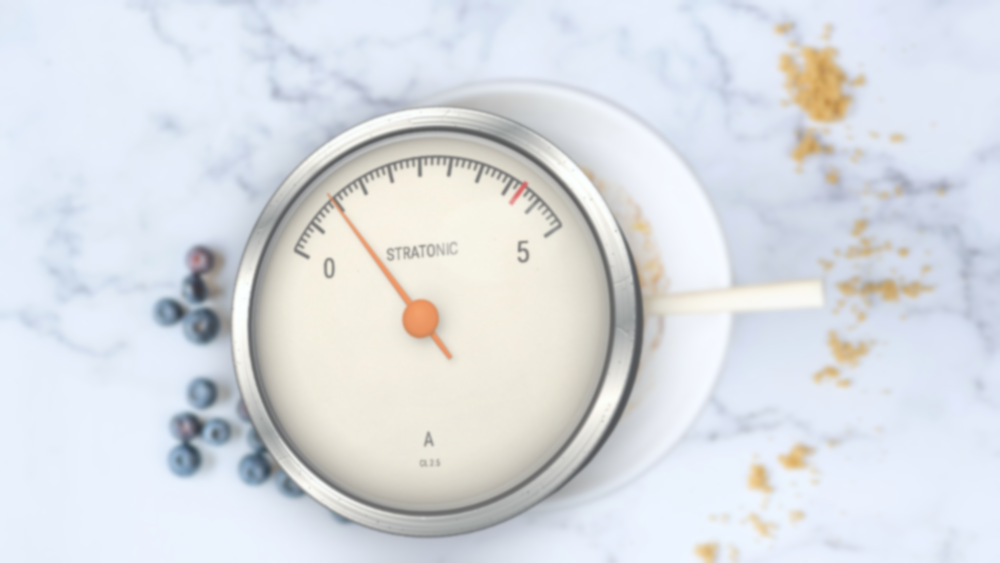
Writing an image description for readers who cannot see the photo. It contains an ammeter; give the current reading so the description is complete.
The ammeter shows 1 A
